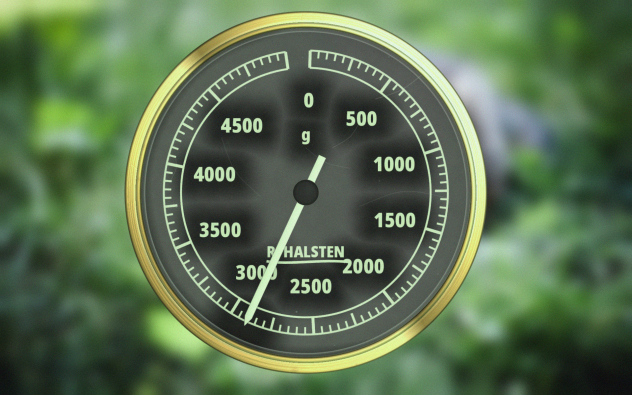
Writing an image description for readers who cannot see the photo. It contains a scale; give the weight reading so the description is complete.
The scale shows 2900 g
